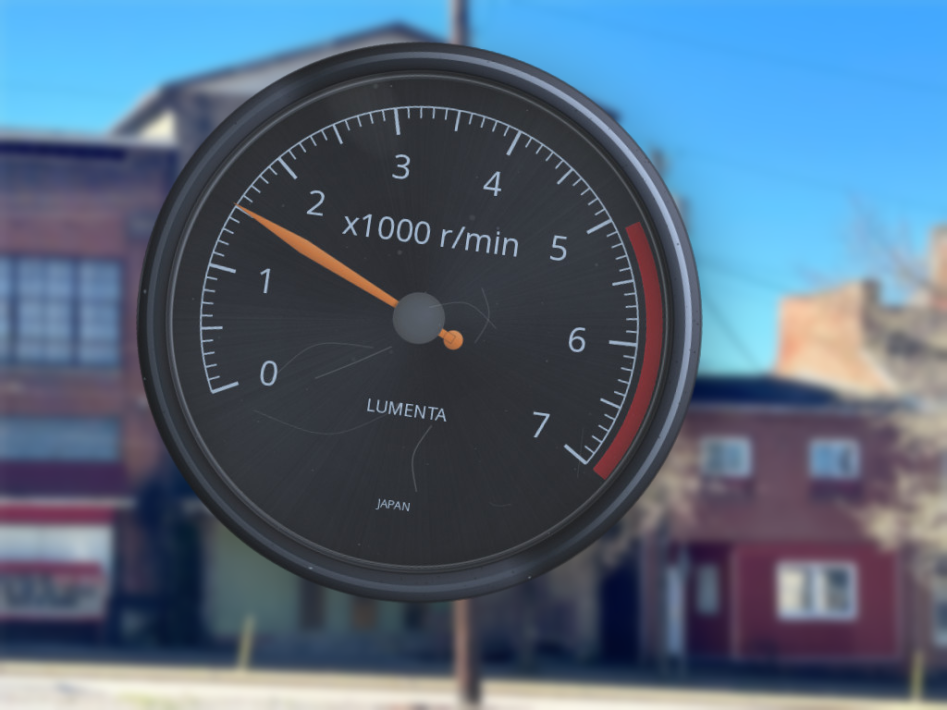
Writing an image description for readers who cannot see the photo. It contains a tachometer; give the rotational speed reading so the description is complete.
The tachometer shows 1500 rpm
